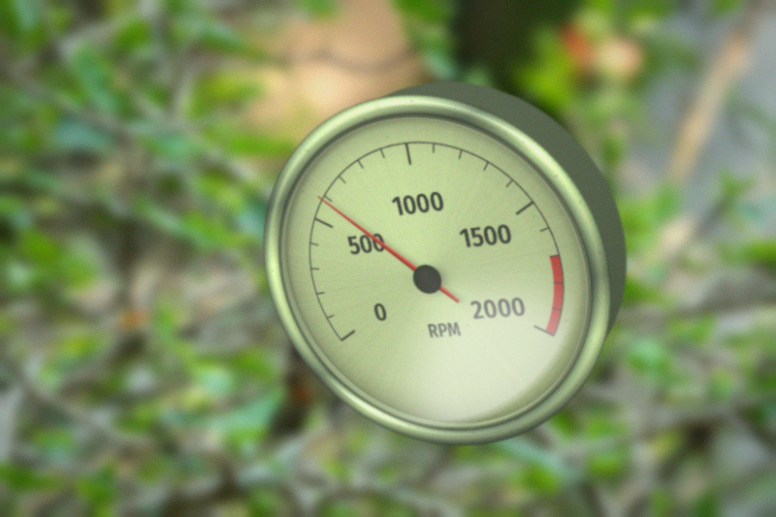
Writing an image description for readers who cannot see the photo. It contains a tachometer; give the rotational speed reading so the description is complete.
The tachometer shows 600 rpm
